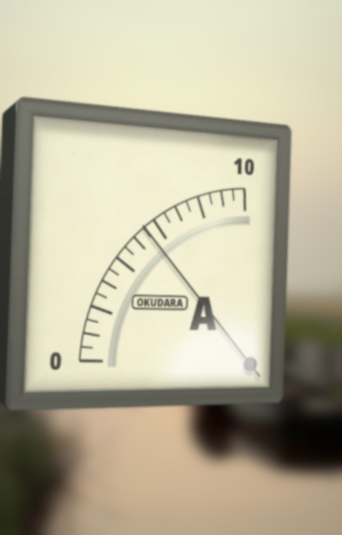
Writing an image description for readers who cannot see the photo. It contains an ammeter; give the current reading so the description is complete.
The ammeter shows 5.5 A
